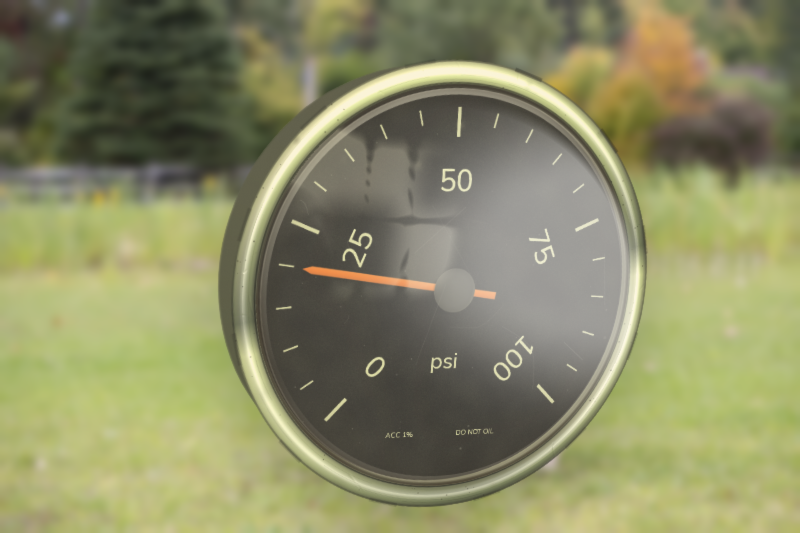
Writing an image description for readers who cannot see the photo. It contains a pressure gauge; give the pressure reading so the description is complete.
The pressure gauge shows 20 psi
